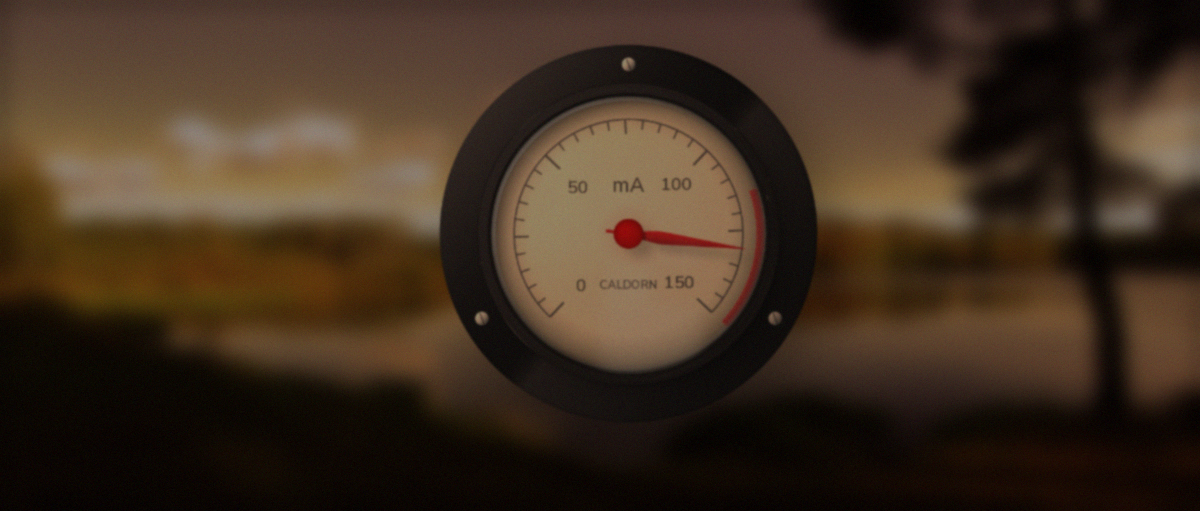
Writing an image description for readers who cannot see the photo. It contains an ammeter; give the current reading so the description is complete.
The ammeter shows 130 mA
